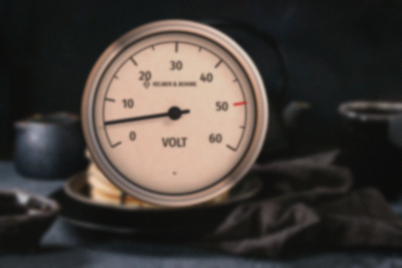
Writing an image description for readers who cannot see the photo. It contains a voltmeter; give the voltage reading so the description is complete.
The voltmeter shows 5 V
